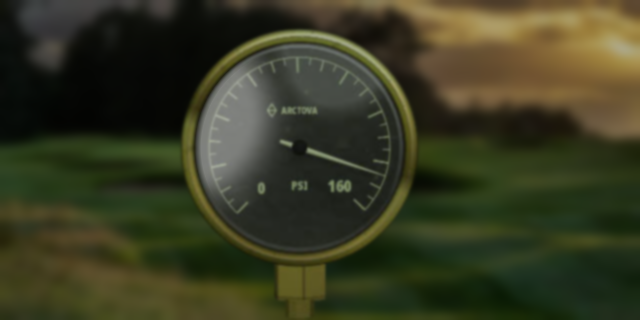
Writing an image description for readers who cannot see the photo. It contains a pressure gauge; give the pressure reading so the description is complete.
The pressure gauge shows 145 psi
